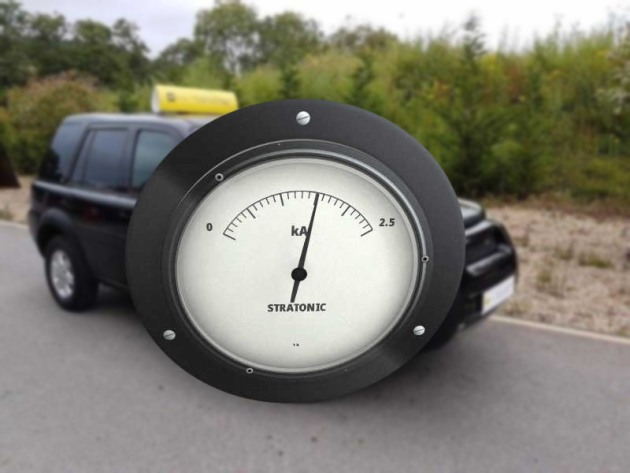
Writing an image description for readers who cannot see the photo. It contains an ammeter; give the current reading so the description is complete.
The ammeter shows 1.5 kA
